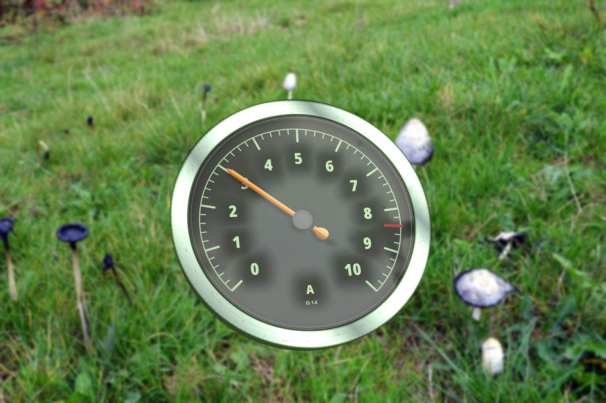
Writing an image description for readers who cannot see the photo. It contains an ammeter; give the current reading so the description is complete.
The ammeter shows 3 A
